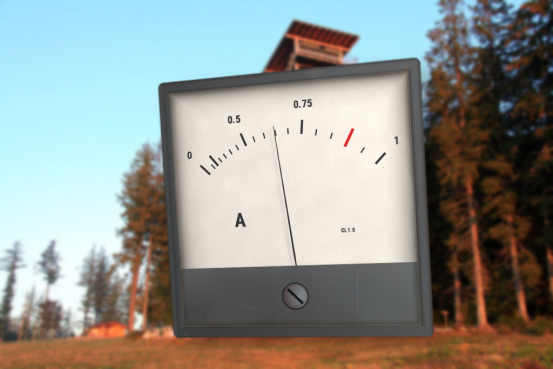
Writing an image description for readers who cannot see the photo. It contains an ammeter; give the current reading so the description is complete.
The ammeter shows 0.65 A
